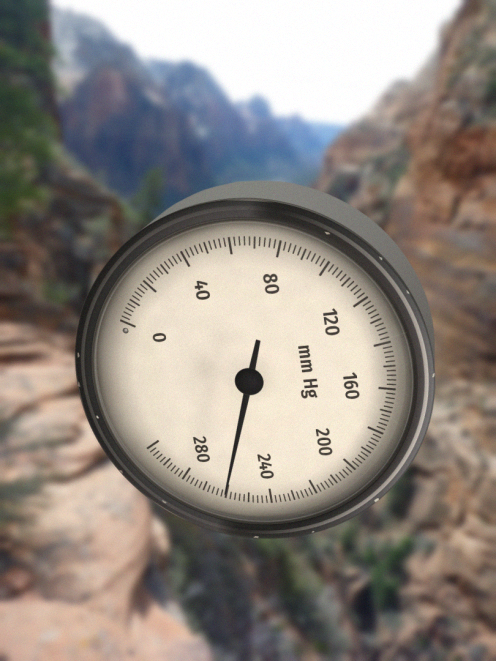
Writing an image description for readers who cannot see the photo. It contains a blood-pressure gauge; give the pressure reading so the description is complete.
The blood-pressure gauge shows 260 mmHg
